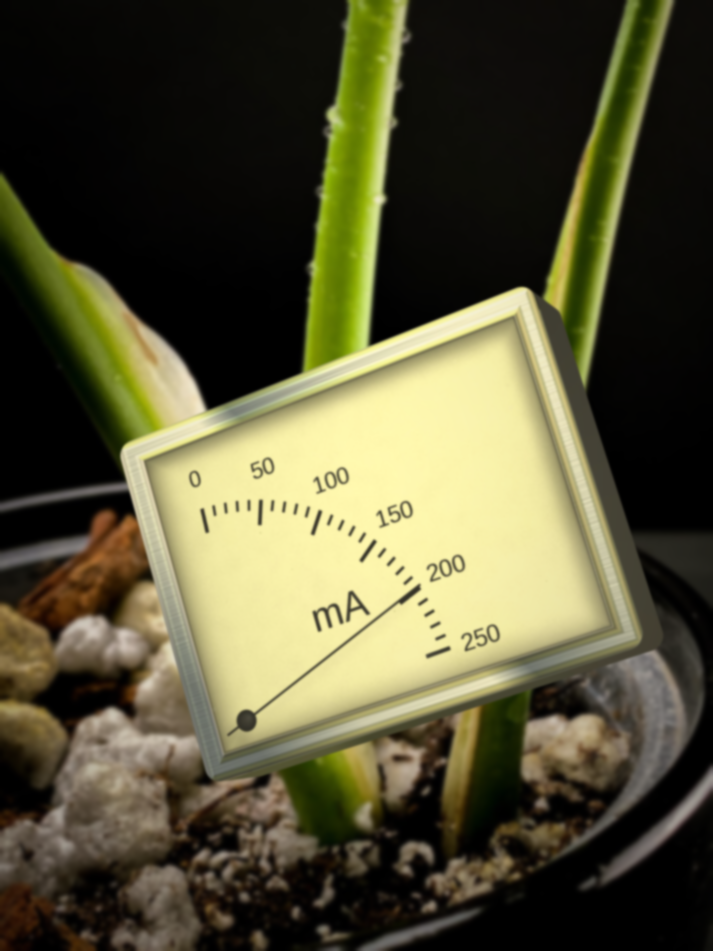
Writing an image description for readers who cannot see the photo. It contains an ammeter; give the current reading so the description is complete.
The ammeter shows 200 mA
